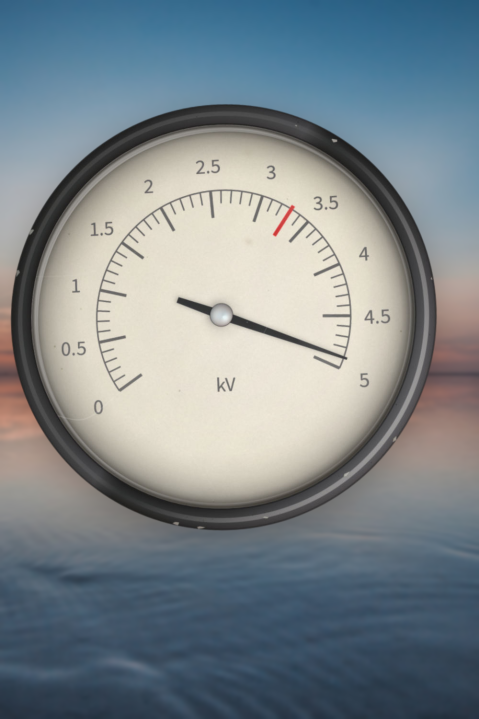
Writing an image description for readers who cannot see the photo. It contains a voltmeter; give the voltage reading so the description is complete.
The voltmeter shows 4.9 kV
